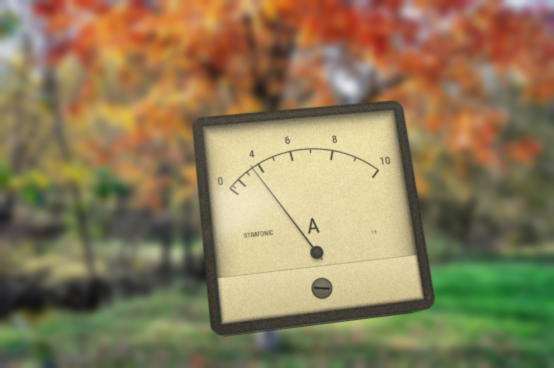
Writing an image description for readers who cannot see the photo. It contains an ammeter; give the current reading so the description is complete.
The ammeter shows 3.5 A
